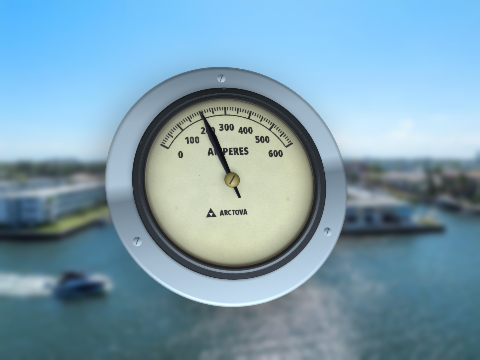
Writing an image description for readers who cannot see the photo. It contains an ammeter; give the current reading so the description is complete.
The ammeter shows 200 A
